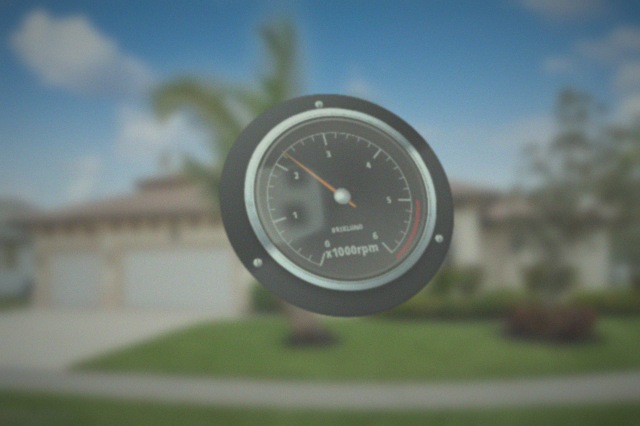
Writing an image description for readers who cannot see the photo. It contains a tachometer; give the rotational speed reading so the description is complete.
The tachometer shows 2200 rpm
